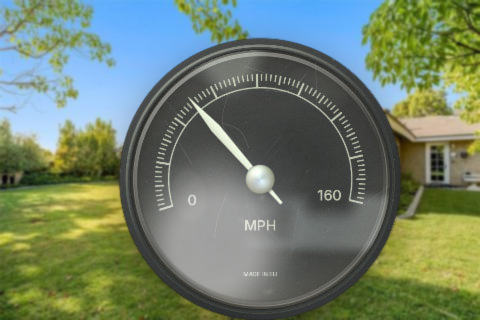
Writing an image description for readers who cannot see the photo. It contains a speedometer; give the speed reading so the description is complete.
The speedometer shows 50 mph
